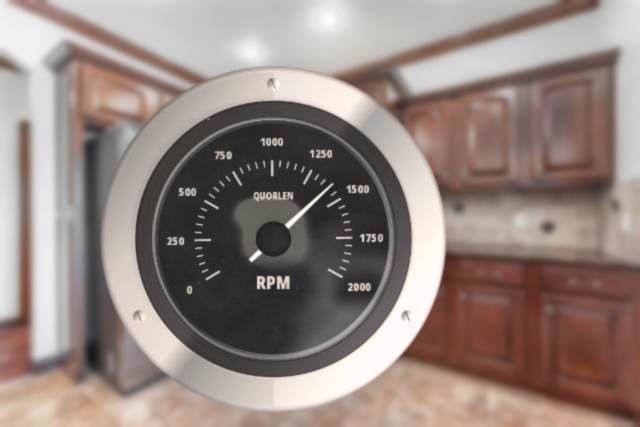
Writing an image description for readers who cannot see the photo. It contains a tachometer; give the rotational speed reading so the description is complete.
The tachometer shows 1400 rpm
